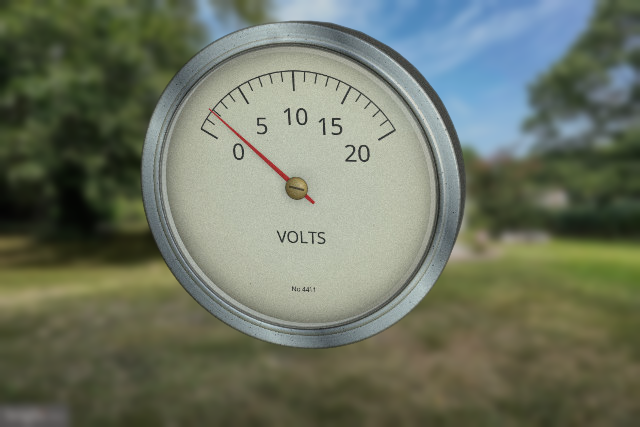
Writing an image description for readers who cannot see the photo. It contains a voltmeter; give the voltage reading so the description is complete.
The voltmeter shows 2 V
